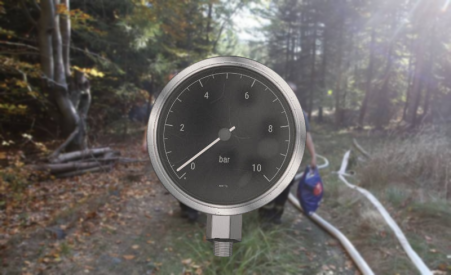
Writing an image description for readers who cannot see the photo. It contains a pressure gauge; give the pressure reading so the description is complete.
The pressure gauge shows 0.25 bar
